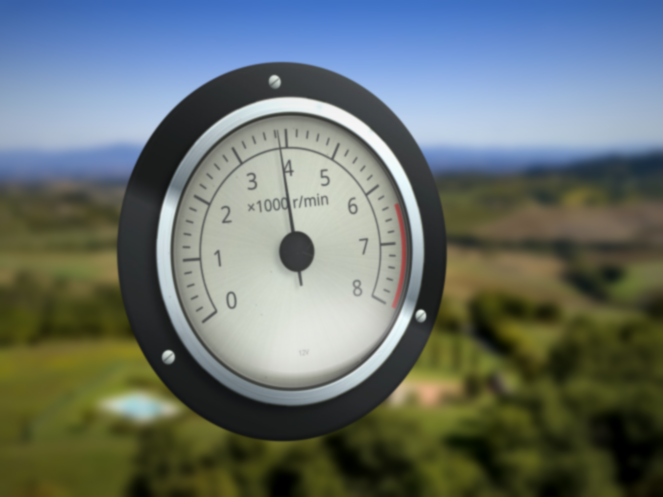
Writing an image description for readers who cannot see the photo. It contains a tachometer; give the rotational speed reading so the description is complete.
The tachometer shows 3800 rpm
